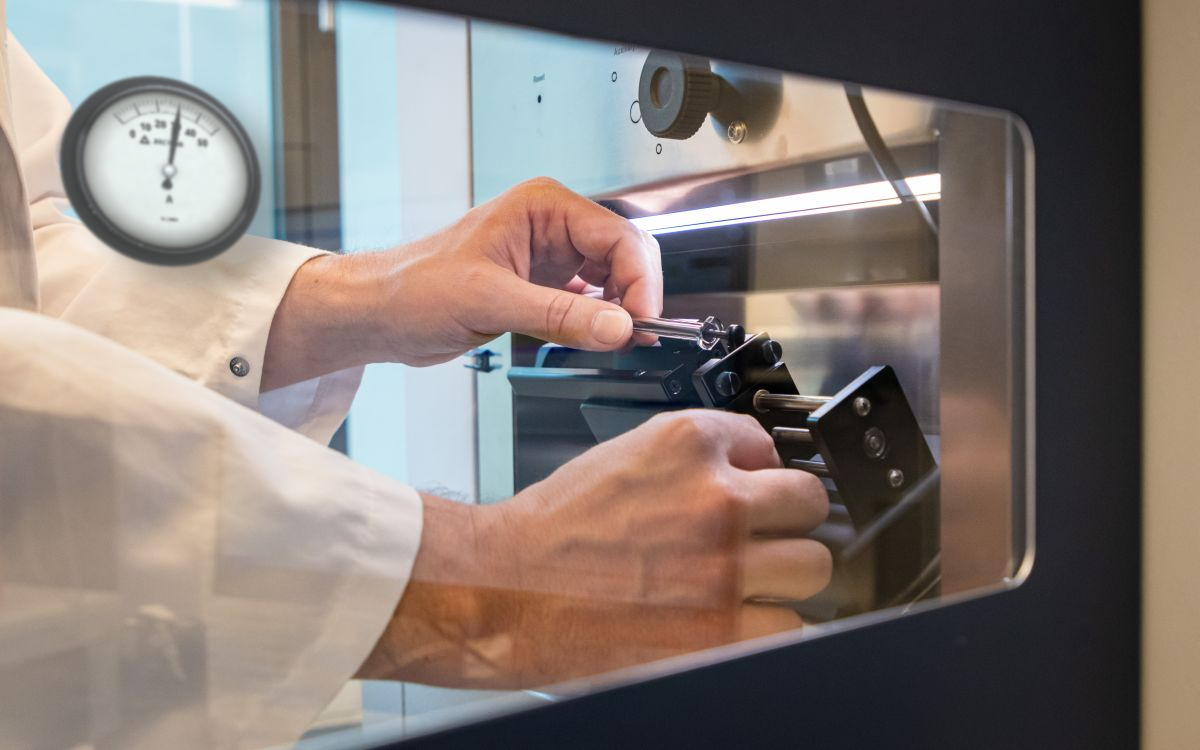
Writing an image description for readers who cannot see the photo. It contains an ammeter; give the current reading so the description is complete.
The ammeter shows 30 A
